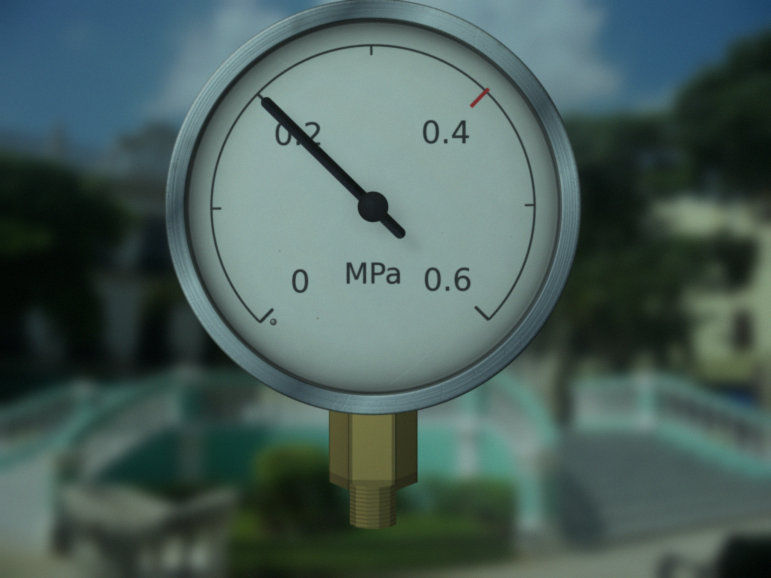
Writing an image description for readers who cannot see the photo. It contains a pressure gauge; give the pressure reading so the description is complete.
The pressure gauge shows 0.2 MPa
